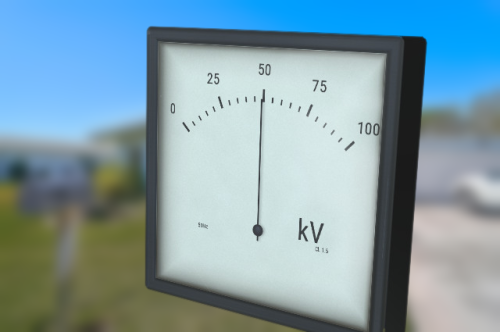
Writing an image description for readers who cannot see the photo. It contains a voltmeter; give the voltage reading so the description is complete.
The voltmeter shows 50 kV
